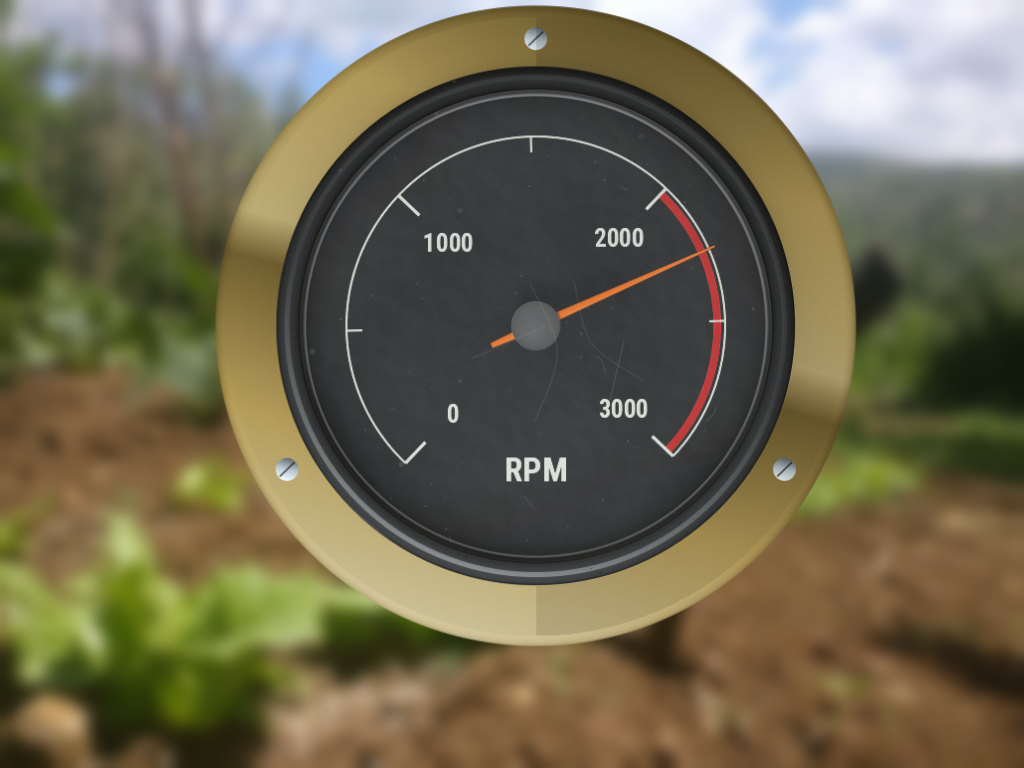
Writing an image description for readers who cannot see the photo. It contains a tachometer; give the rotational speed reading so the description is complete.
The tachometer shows 2250 rpm
